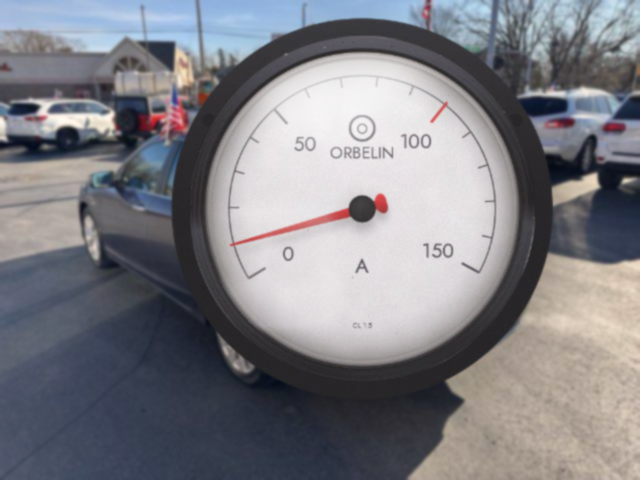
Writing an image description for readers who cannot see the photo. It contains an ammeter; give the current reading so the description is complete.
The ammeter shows 10 A
